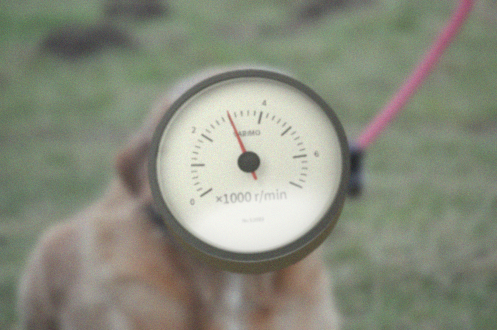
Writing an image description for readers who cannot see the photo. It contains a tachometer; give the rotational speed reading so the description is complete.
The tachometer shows 3000 rpm
